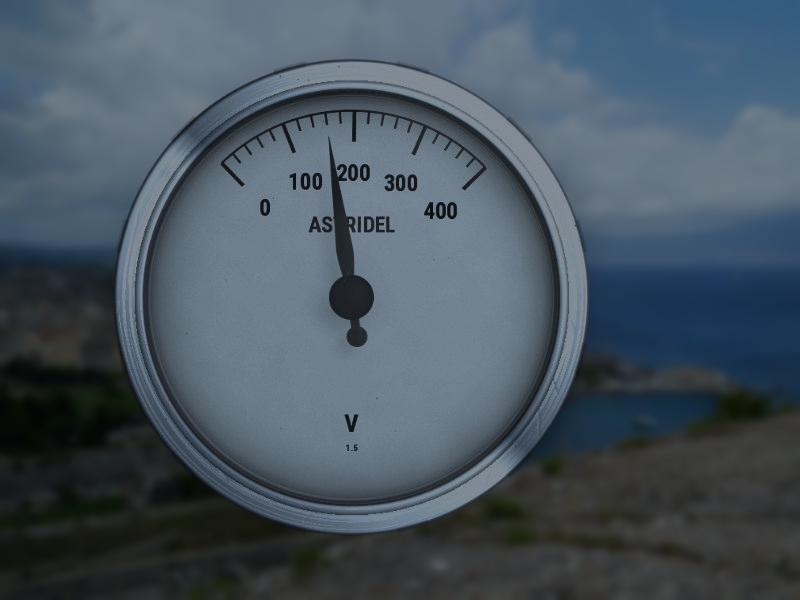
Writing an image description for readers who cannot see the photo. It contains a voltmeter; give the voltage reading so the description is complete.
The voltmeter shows 160 V
